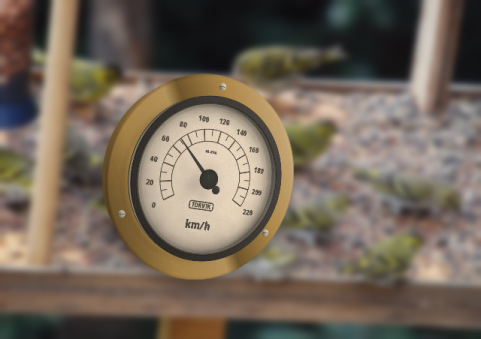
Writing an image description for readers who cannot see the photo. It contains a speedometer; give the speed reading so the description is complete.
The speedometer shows 70 km/h
